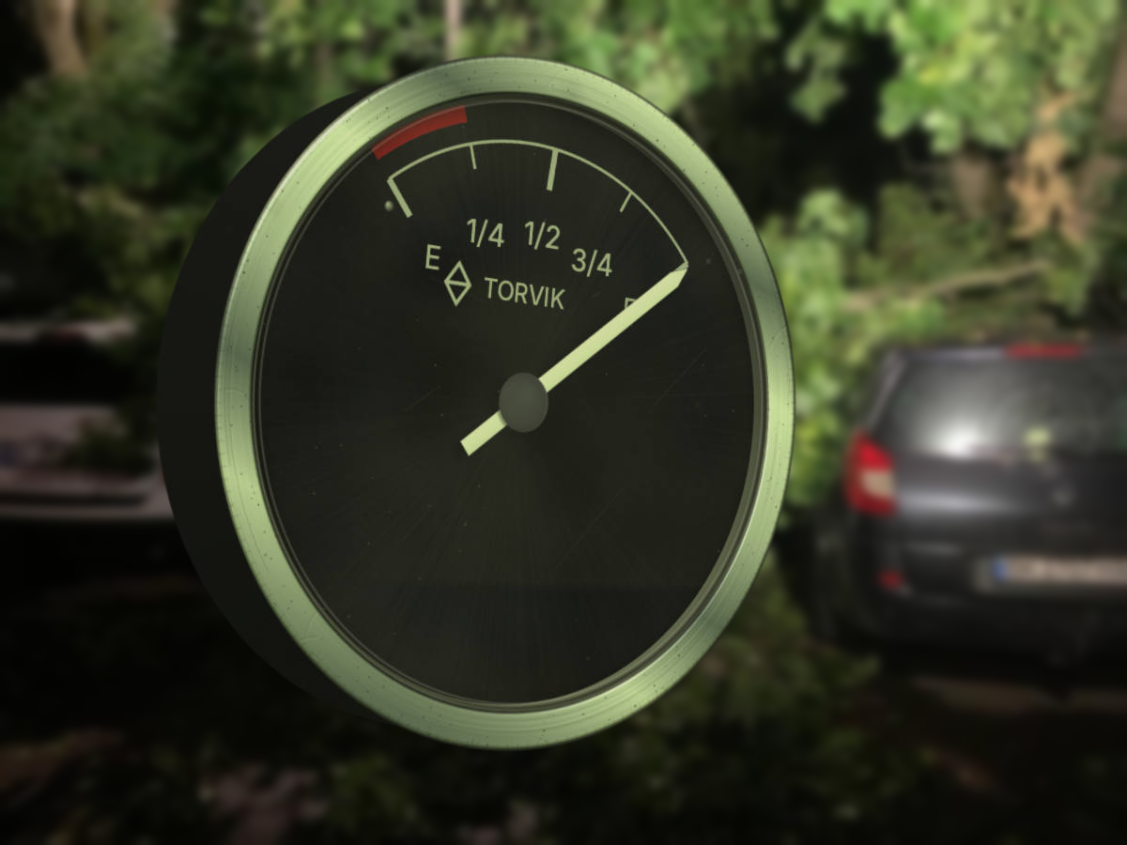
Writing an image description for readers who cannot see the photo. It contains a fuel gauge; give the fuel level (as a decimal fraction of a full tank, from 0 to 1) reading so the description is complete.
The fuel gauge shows 1
